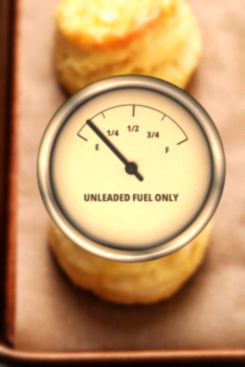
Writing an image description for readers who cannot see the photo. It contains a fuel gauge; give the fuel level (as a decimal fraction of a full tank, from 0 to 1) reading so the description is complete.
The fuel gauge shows 0.125
